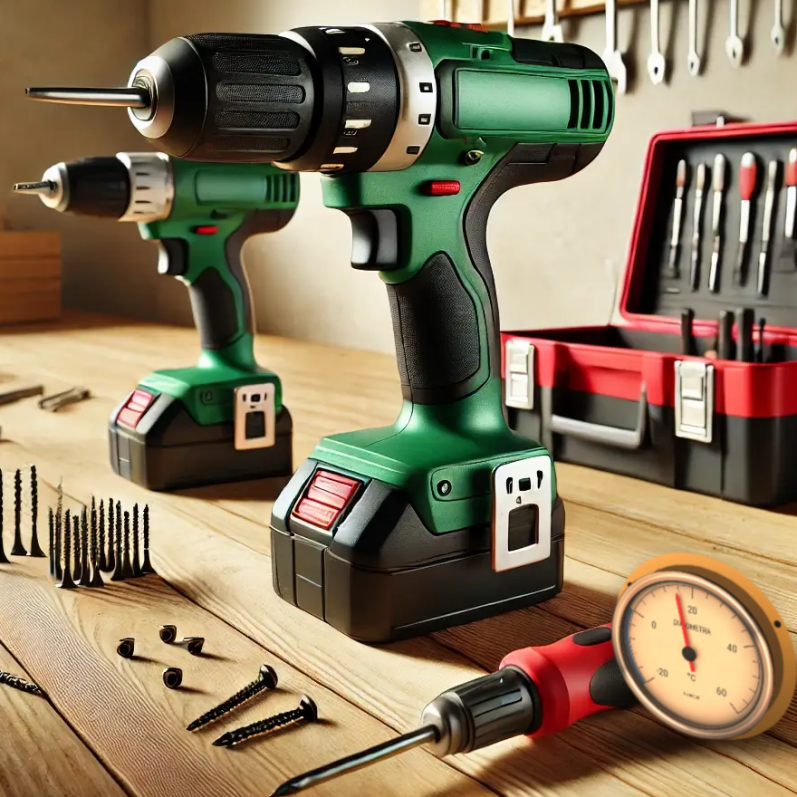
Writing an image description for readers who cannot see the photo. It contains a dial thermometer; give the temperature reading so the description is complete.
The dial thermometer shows 16 °C
